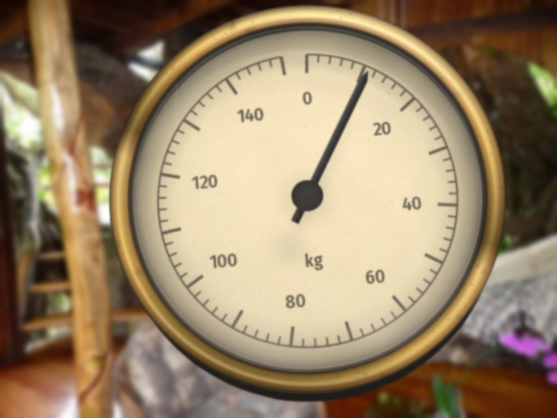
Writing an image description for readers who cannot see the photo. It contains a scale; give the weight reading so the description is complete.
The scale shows 11 kg
